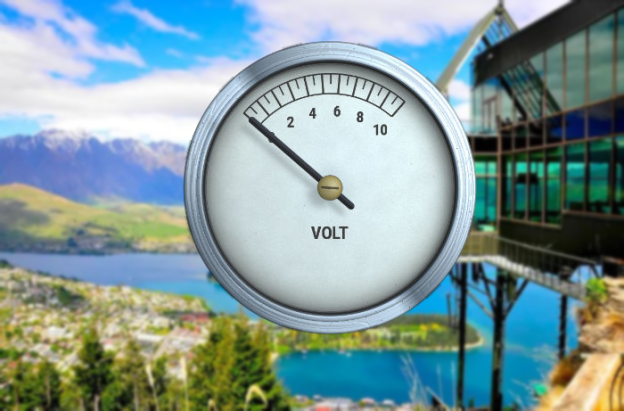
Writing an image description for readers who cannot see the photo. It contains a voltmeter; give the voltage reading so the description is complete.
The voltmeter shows 0 V
